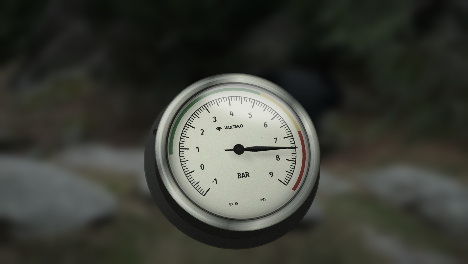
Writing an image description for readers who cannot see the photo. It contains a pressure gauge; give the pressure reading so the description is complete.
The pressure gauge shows 7.5 bar
